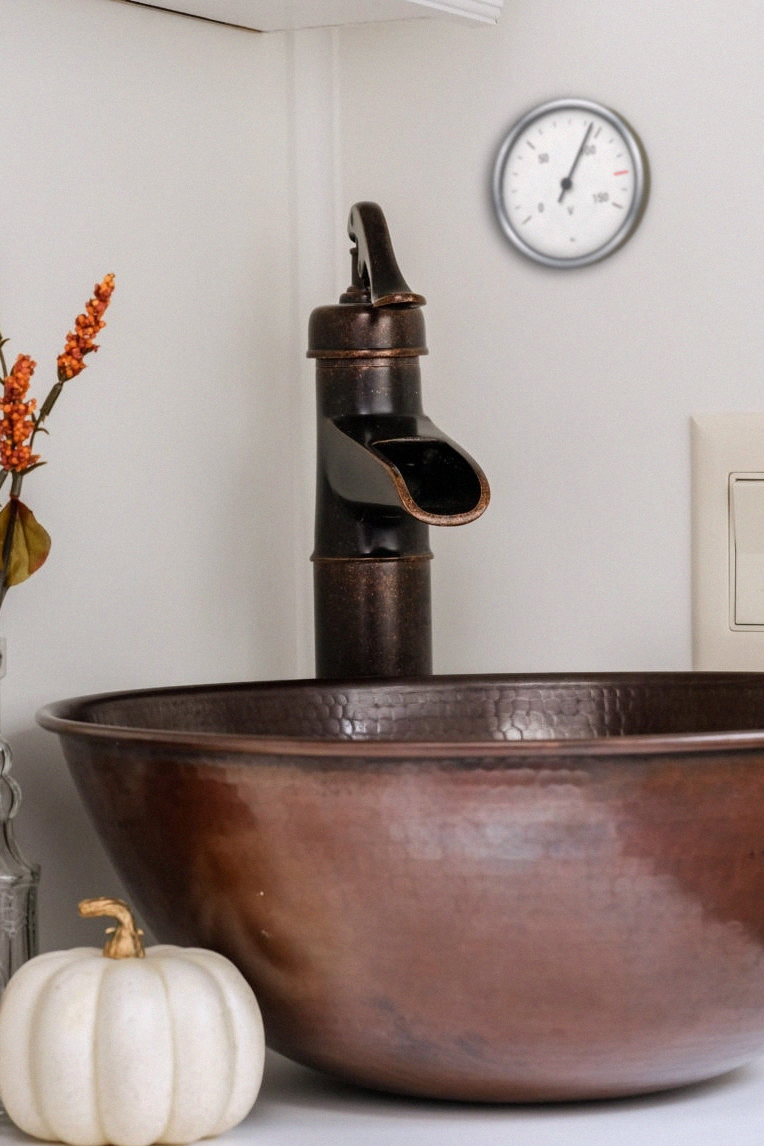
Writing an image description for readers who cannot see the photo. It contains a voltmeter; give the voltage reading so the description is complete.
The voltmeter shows 95 V
